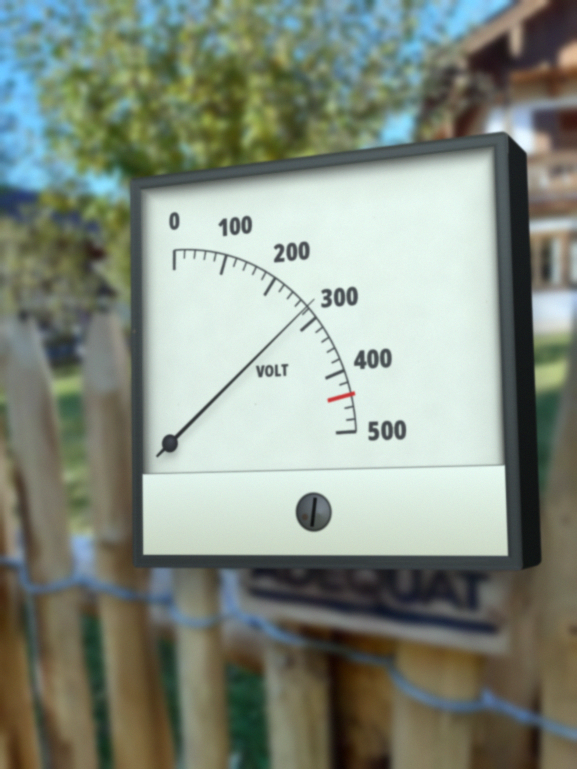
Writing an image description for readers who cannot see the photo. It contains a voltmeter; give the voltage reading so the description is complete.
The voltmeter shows 280 V
